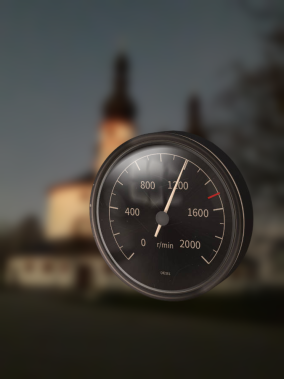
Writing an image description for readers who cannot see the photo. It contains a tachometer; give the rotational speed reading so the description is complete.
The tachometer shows 1200 rpm
